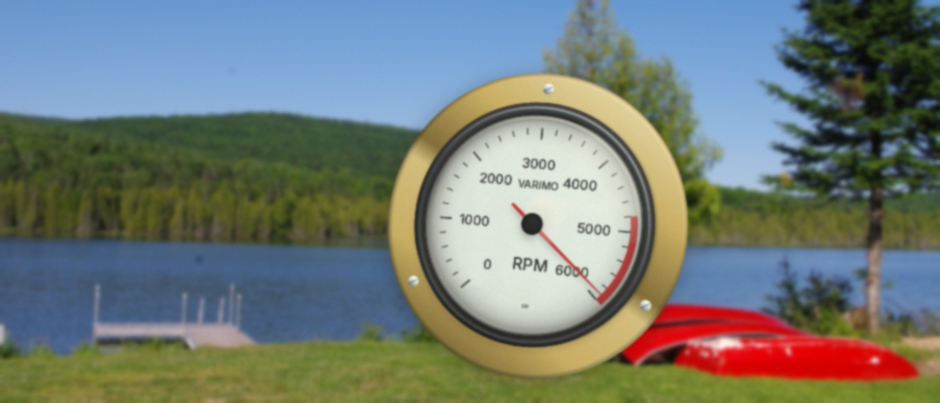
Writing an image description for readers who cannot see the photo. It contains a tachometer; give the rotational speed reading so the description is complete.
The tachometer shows 5900 rpm
